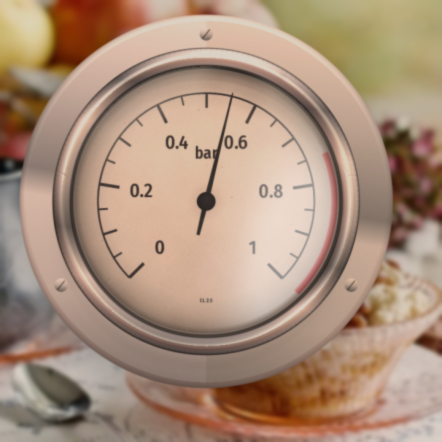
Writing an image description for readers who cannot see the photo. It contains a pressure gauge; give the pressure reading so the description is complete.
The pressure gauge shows 0.55 bar
